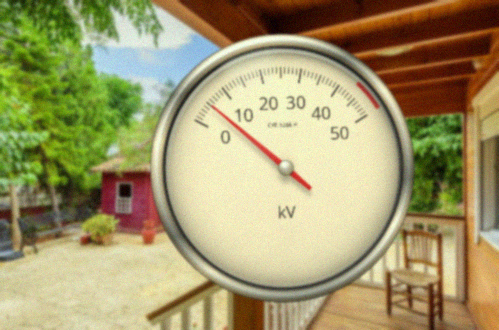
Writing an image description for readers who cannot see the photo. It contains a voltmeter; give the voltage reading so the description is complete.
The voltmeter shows 5 kV
